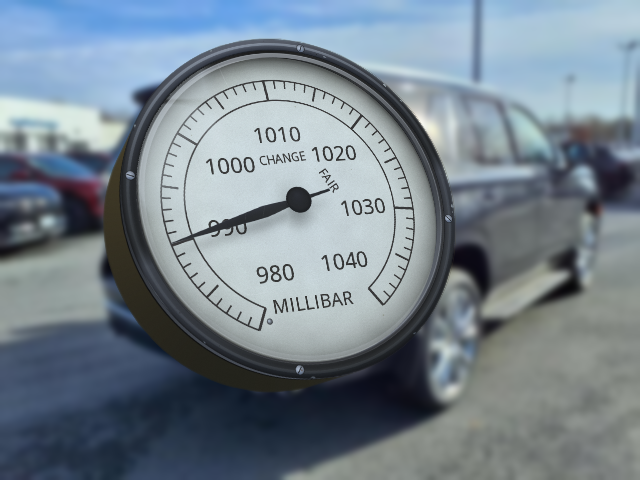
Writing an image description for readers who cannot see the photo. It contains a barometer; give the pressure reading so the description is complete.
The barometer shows 990 mbar
